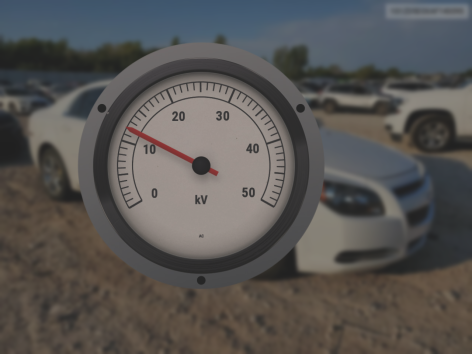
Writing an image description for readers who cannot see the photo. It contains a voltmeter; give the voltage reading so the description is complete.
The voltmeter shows 12 kV
